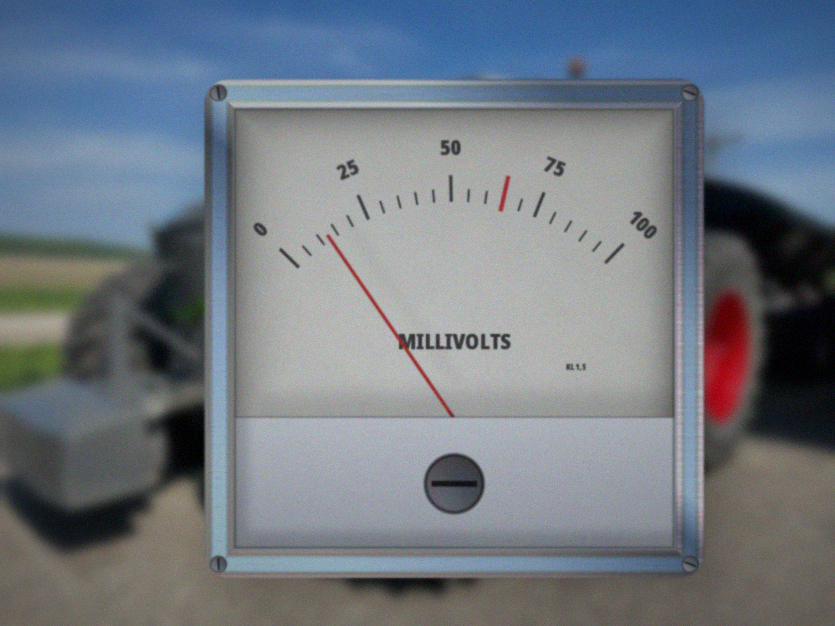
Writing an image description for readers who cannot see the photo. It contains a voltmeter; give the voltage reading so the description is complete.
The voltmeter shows 12.5 mV
